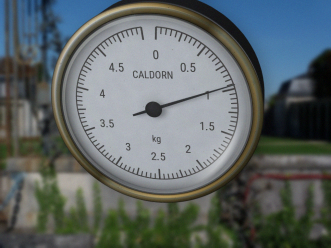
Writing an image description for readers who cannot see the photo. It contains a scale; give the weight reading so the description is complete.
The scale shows 0.95 kg
